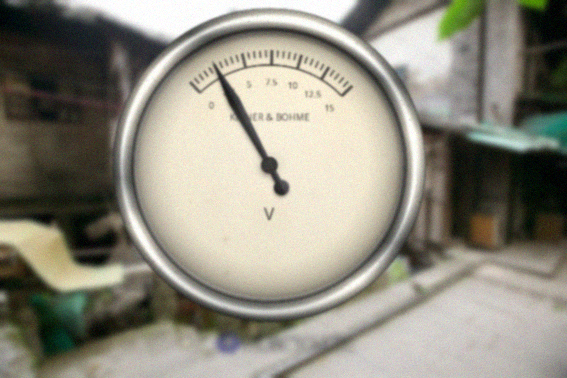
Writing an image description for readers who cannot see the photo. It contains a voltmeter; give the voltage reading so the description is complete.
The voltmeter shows 2.5 V
